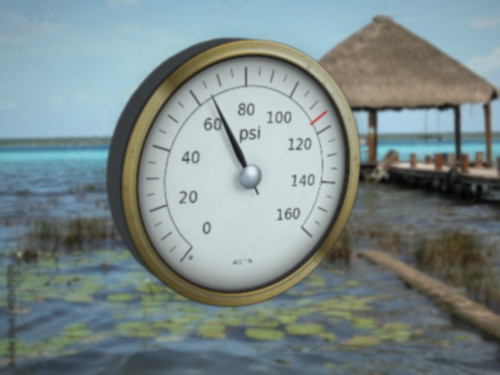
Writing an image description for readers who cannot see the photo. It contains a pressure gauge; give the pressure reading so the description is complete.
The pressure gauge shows 65 psi
